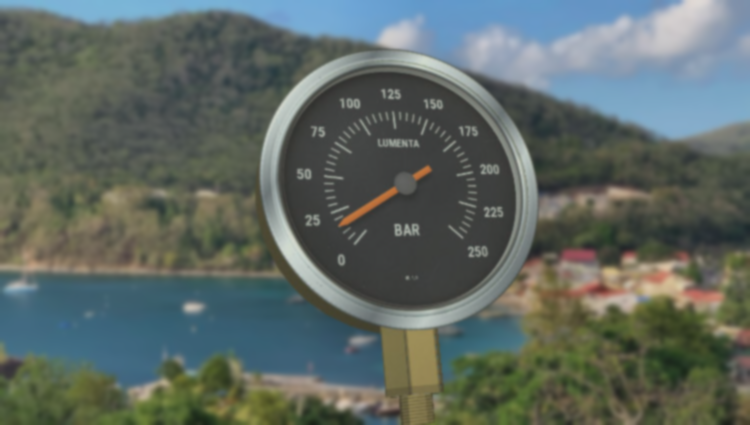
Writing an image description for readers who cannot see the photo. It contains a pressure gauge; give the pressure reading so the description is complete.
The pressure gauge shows 15 bar
